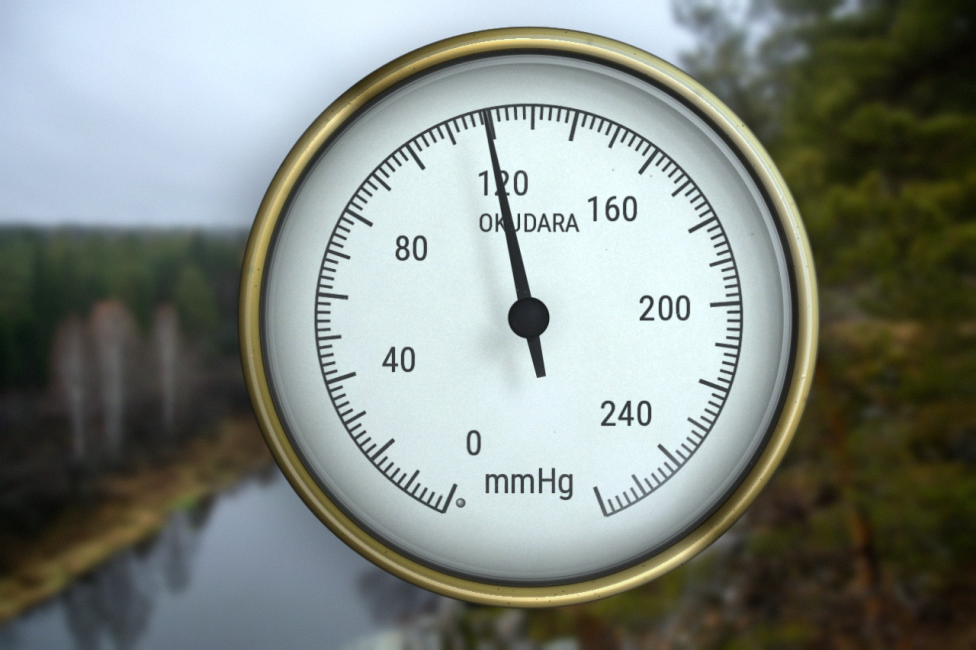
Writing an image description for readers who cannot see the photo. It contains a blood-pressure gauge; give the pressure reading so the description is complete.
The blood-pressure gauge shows 119 mmHg
